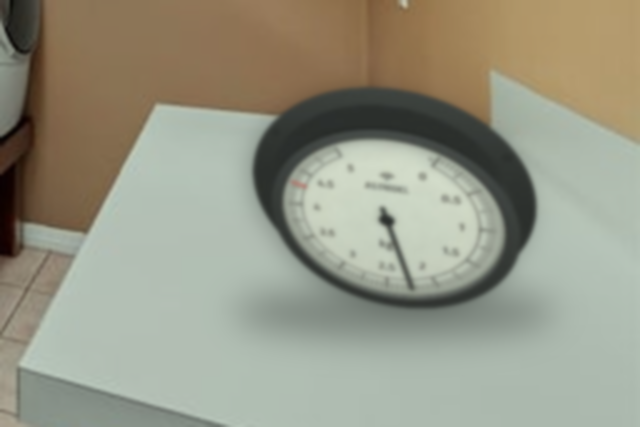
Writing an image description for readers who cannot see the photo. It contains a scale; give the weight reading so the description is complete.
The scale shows 2.25 kg
